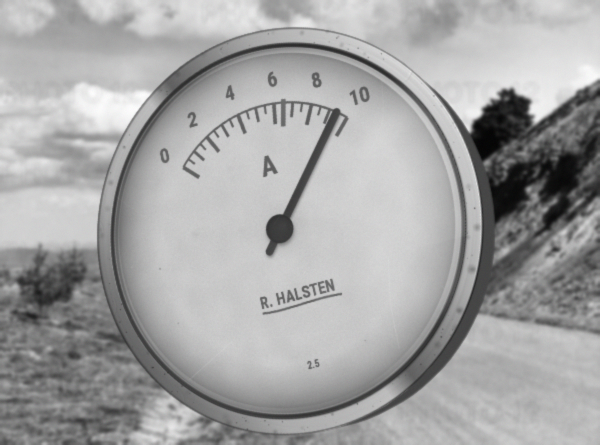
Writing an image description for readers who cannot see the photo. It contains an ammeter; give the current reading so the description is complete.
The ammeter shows 9.5 A
